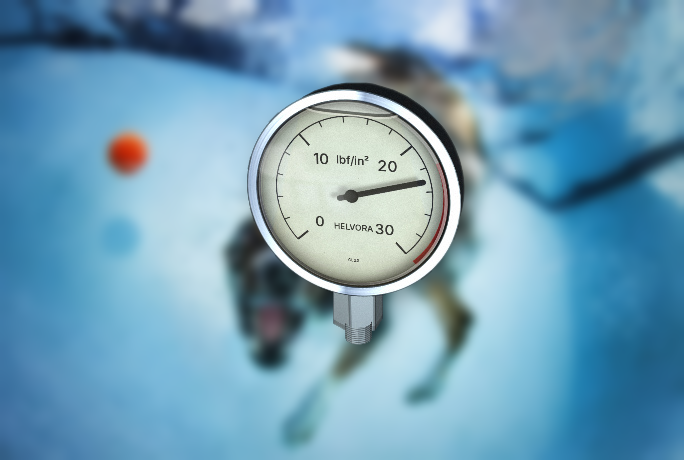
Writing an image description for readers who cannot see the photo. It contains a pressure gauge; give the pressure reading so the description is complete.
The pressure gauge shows 23 psi
